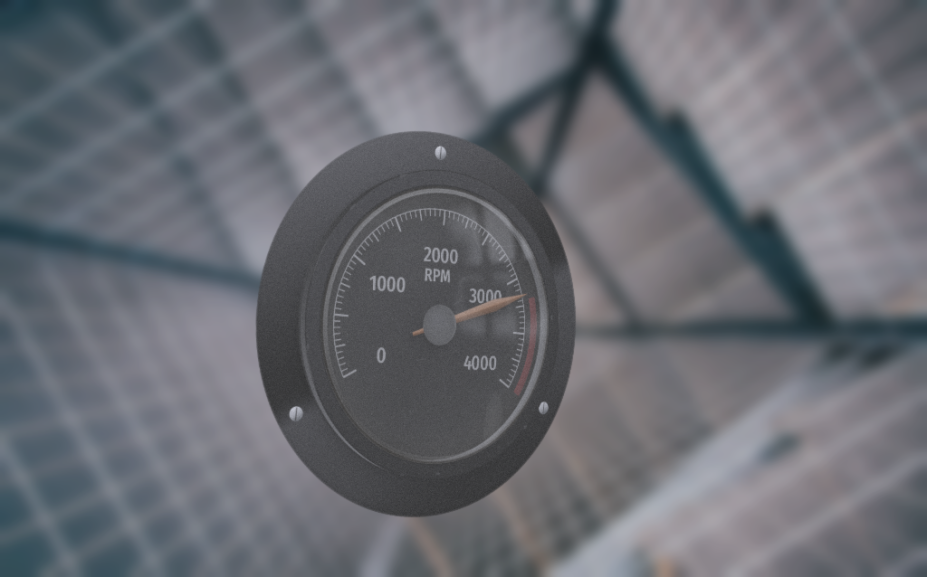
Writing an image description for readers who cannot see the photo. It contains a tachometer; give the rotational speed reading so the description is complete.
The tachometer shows 3150 rpm
